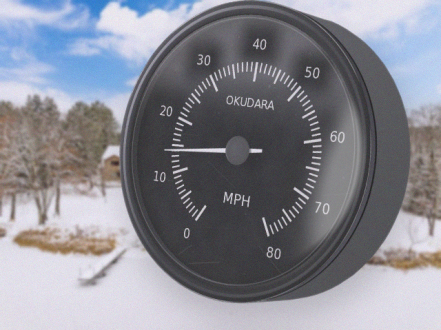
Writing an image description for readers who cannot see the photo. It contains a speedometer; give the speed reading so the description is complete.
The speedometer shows 14 mph
